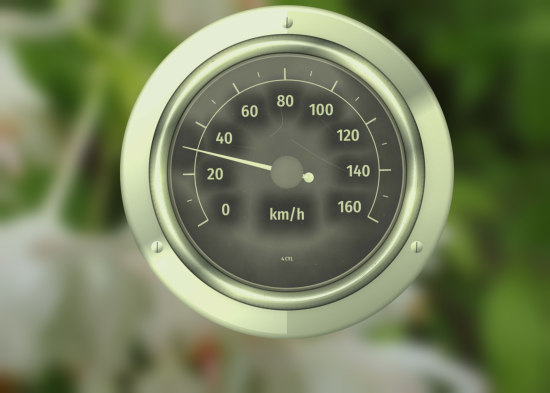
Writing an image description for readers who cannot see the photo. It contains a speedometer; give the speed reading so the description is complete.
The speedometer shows 30 km/h
